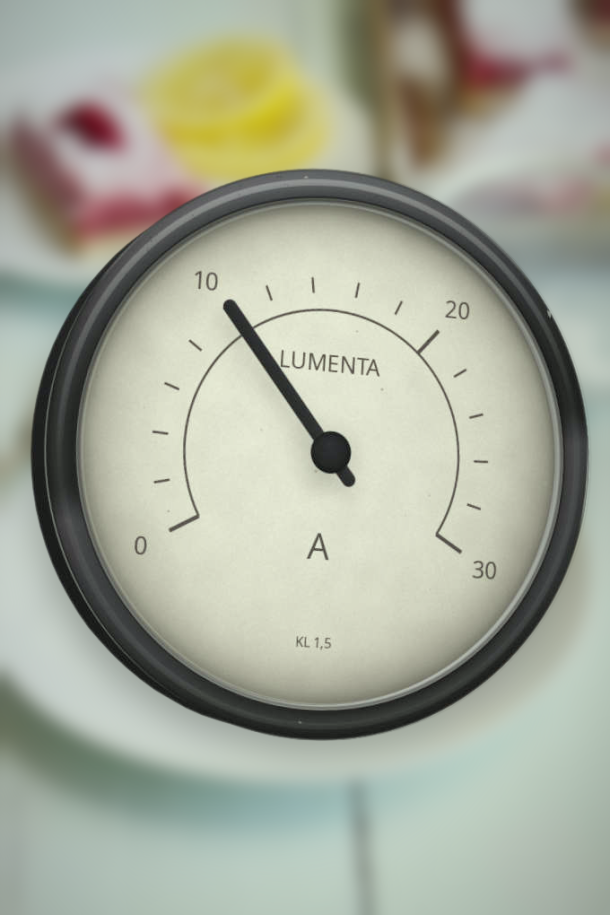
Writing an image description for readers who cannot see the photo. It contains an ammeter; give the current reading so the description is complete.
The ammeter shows 10 A
